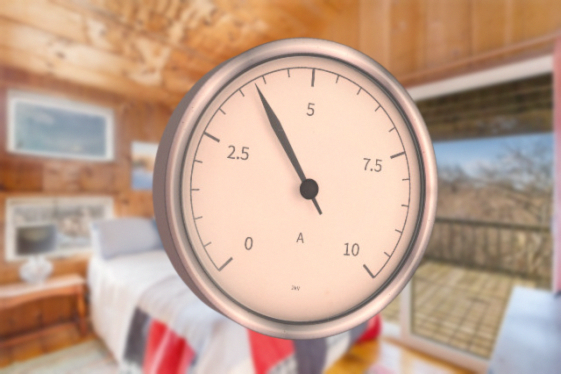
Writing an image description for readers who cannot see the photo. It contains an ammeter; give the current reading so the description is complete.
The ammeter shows 3.75 A
